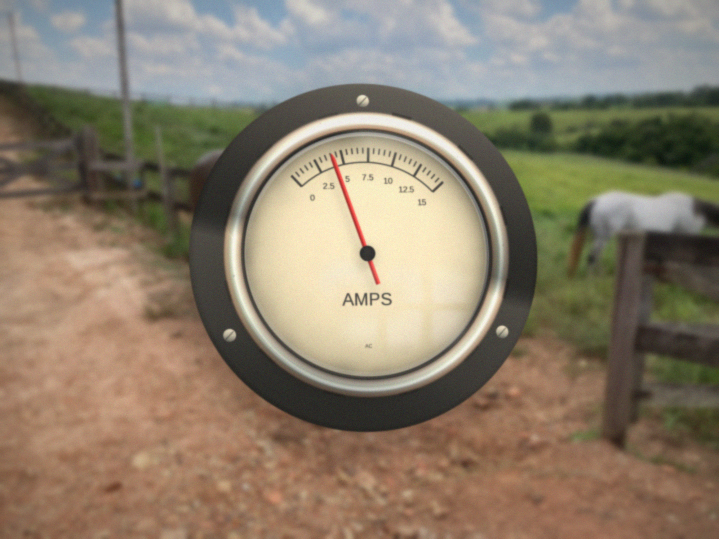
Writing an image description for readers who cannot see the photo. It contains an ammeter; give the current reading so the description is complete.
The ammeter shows 4 A
